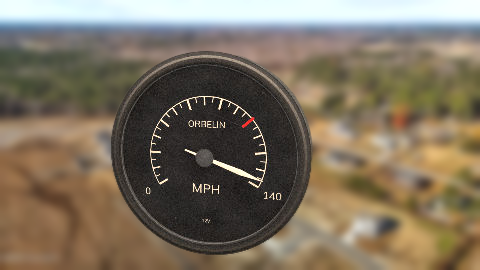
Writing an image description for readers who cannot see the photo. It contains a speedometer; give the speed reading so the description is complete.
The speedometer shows 135 mph
